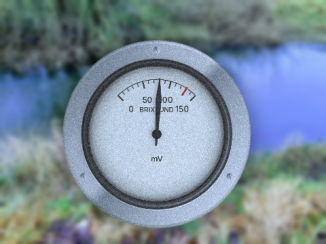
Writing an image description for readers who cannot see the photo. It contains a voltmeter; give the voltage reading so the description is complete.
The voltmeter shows 80 mV
